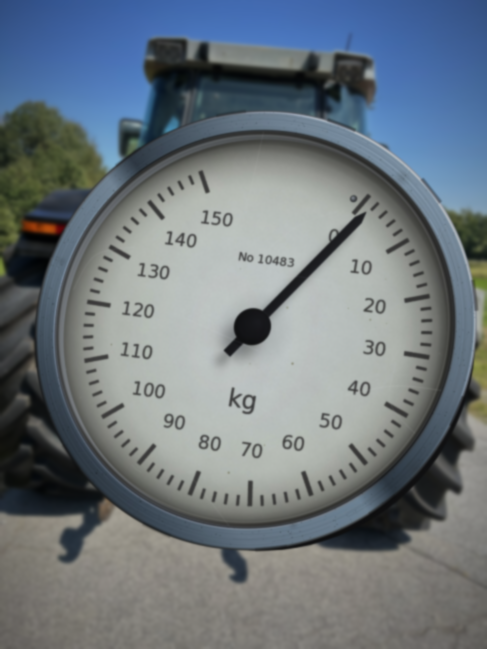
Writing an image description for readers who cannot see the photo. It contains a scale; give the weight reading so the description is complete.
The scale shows 2 kg
